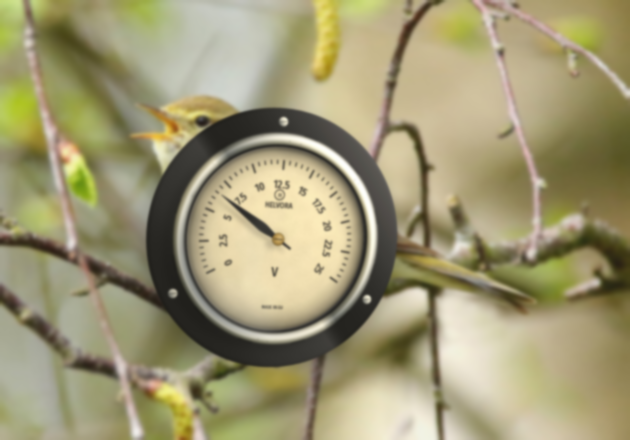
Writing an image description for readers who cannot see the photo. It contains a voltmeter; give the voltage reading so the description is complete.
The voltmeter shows 6.5 V
